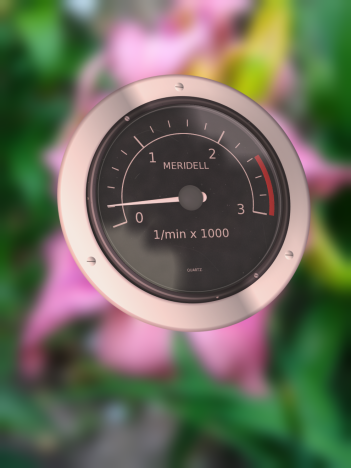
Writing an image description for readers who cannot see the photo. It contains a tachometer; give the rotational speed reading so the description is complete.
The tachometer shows 200 rpm
